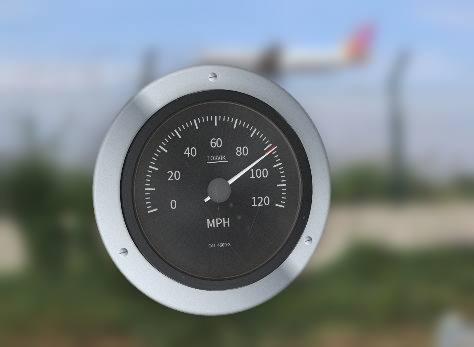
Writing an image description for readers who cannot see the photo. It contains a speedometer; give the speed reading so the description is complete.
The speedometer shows 92 mph
